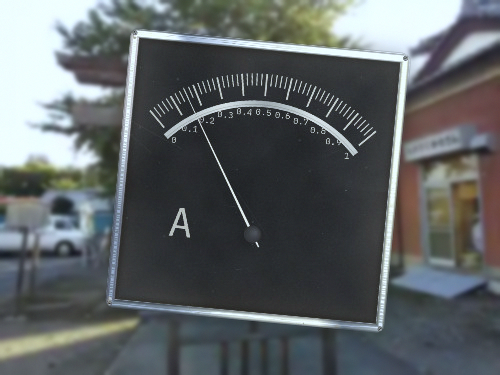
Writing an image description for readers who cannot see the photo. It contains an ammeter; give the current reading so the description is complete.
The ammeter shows 0.16 A
